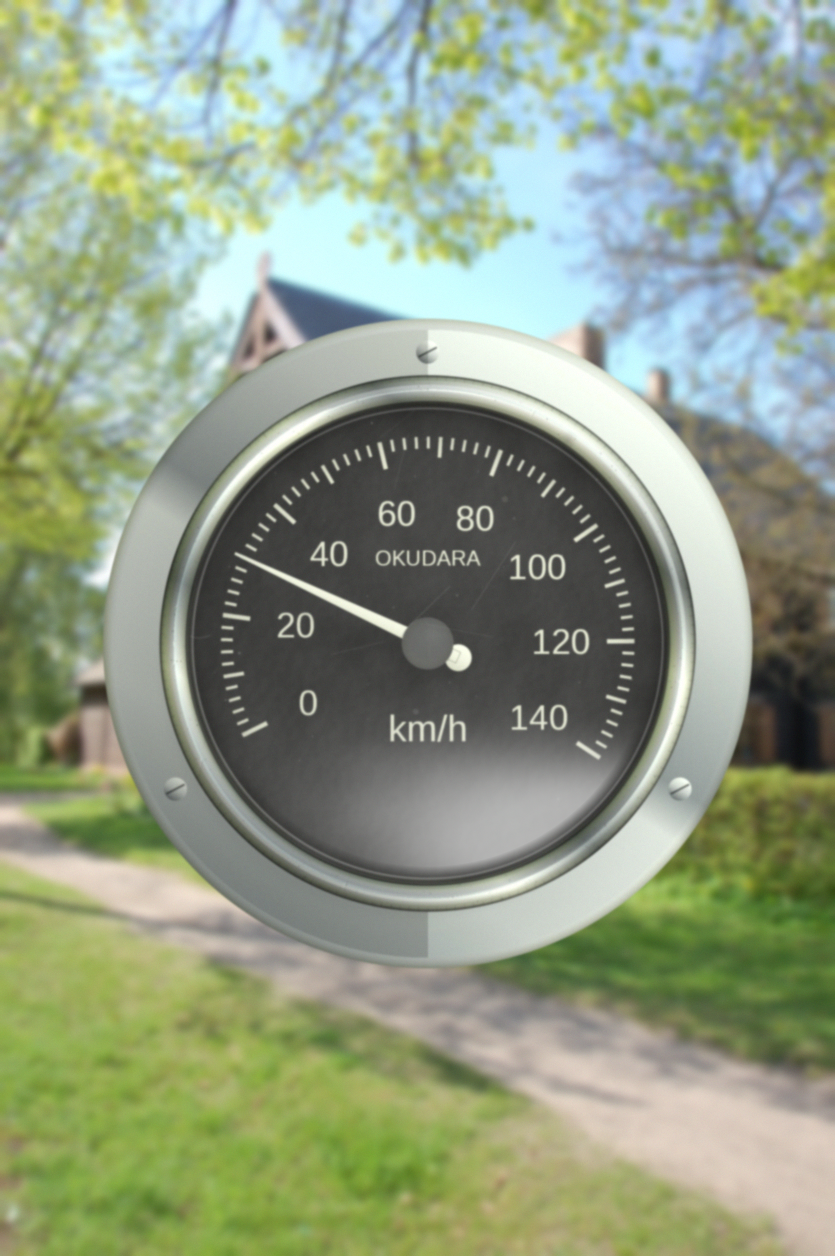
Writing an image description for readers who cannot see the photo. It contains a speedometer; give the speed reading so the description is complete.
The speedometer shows 30 km/h
